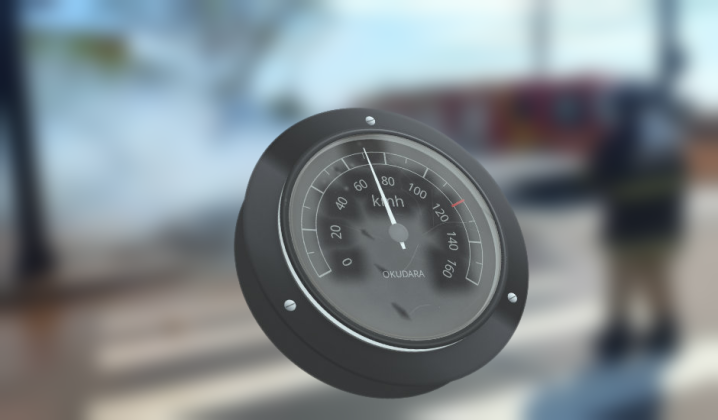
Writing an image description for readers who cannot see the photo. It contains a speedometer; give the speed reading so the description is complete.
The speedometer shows 70 km/h
